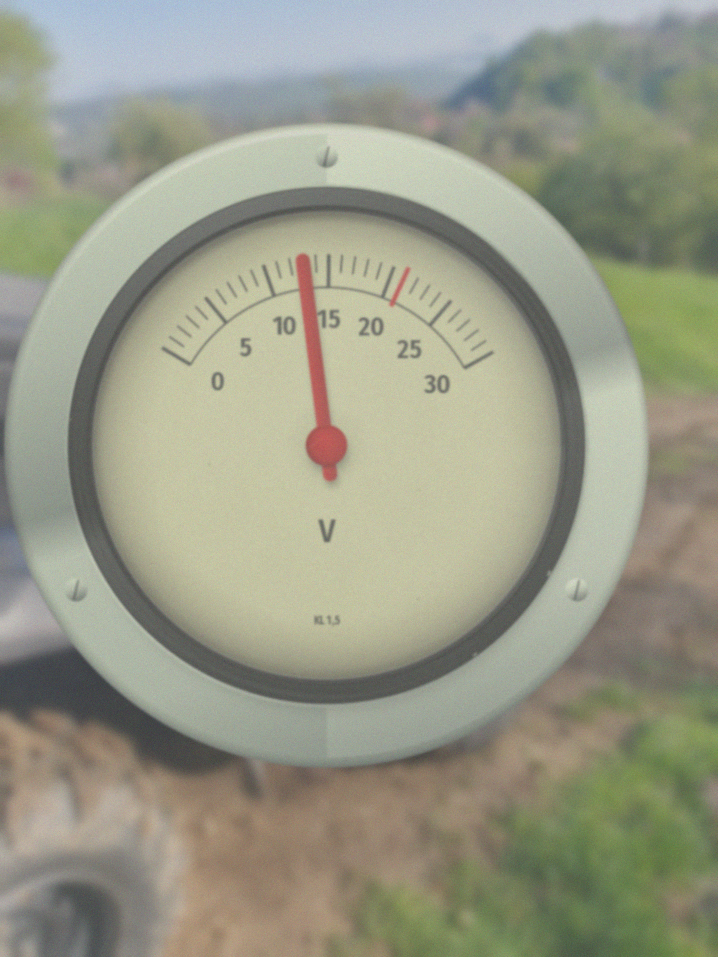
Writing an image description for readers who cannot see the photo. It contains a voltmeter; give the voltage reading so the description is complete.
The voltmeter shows 13 V
